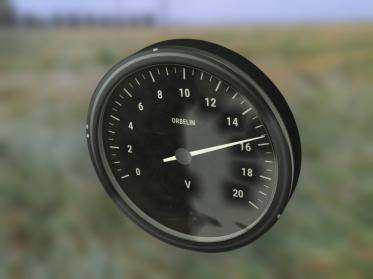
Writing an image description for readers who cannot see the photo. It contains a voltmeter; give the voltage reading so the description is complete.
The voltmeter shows 15.5 V
